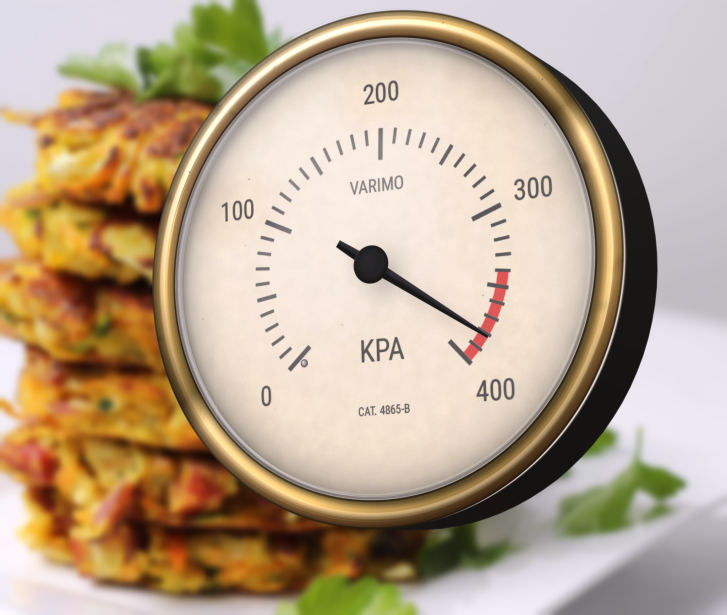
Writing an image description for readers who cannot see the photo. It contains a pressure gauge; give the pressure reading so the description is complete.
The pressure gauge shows 380 kPa
